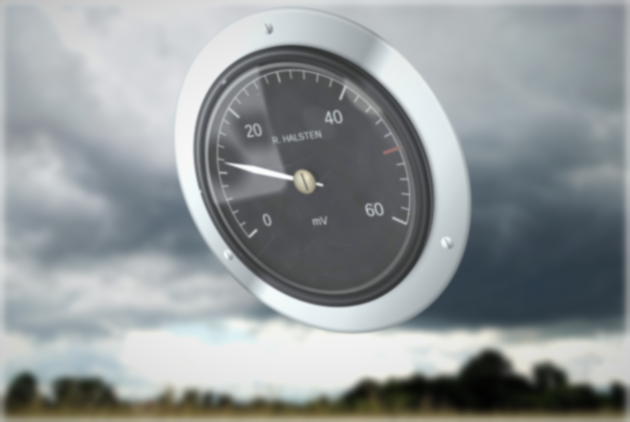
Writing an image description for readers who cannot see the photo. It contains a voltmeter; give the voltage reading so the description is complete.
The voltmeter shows 12 mV
